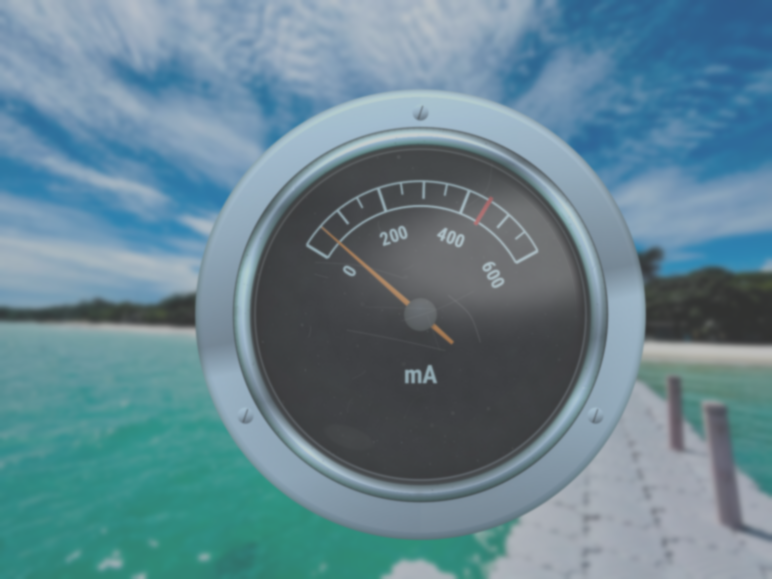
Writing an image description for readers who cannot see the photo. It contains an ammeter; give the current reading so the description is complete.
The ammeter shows 50 mA
